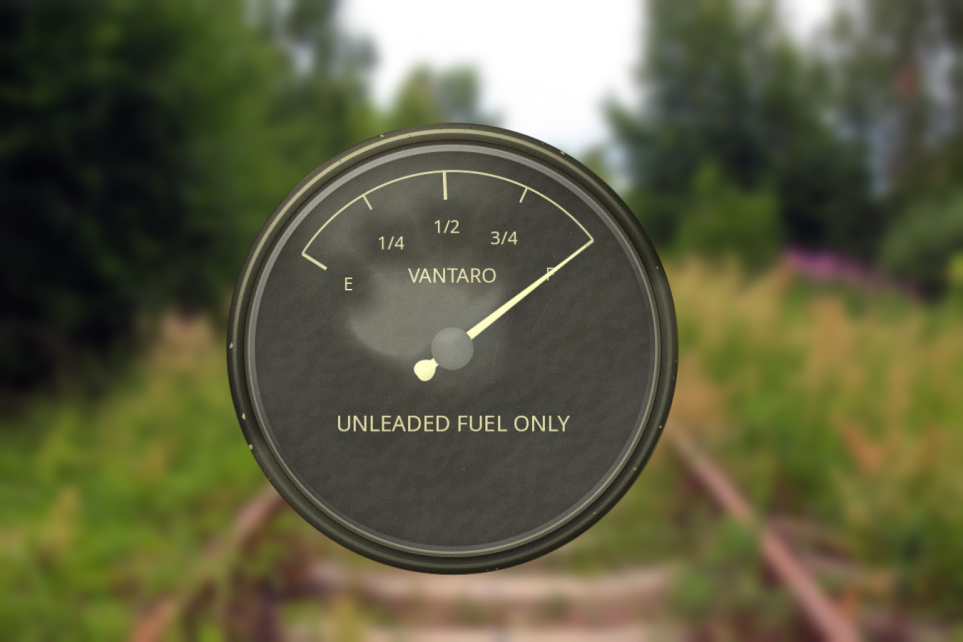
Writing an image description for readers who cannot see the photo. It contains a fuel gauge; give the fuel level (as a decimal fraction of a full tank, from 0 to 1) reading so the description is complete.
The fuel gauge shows 1
